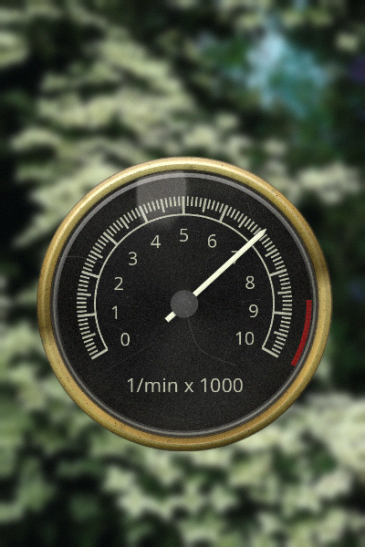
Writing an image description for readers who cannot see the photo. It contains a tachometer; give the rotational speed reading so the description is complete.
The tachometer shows 7000 rpm
